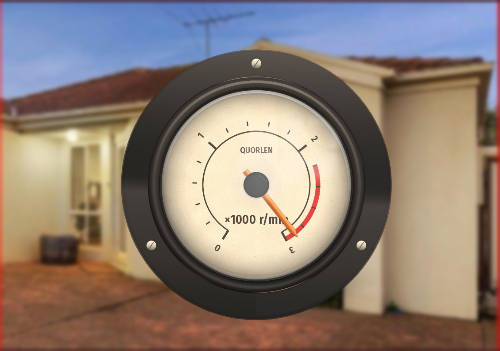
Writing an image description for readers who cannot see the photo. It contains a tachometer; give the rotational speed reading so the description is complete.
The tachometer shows 2900 rpm
